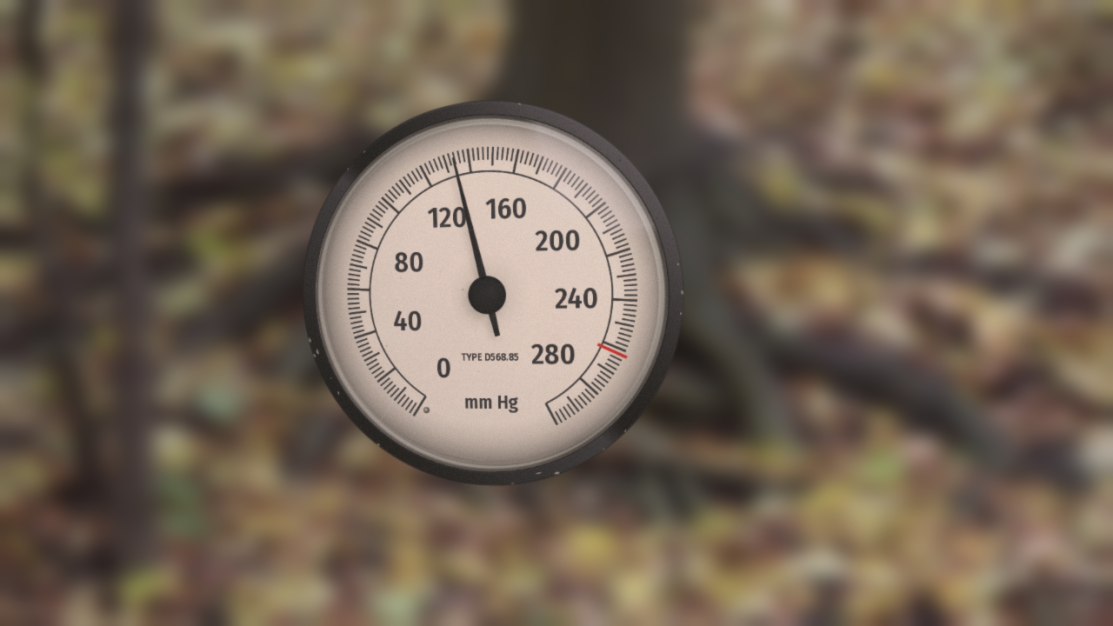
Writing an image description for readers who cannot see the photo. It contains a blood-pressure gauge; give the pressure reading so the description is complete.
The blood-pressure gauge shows 134 mmHg
